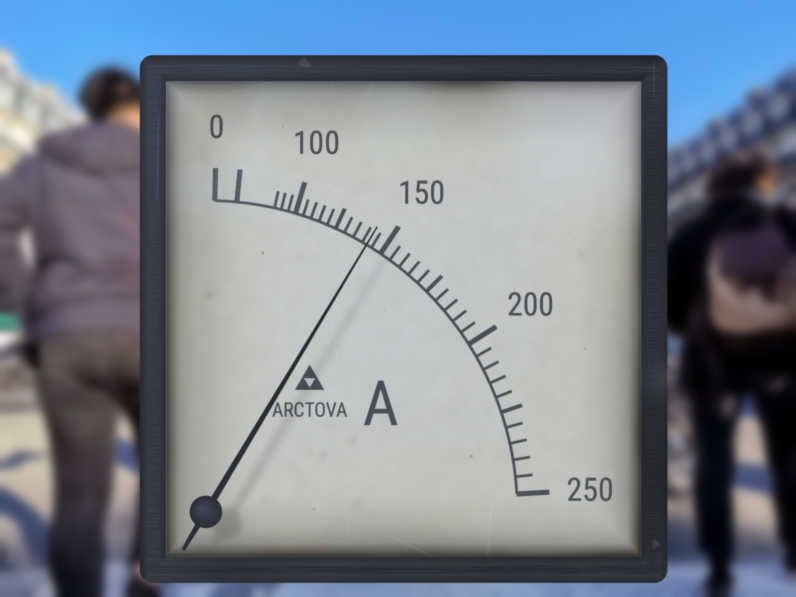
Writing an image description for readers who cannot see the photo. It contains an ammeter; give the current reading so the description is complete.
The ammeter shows 142.5 A
